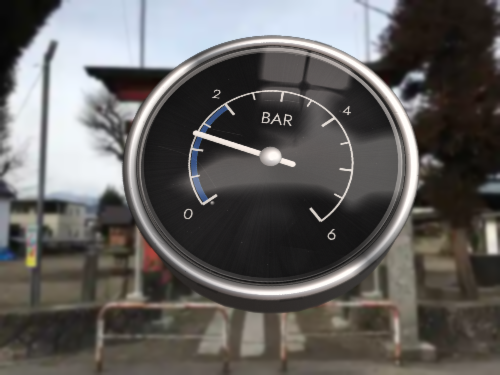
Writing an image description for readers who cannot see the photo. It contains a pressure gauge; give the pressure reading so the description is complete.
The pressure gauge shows 1.25 bar
